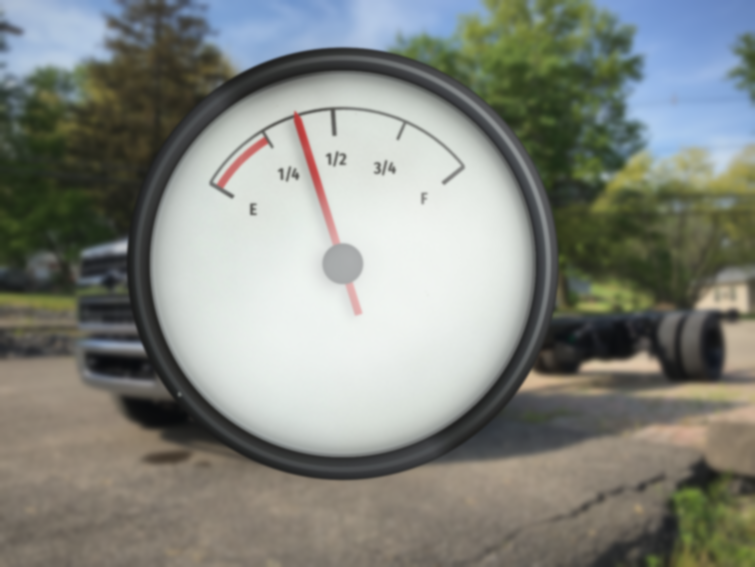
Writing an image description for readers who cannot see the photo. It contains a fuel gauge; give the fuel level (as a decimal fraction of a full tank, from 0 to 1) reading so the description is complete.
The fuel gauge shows 0.375
